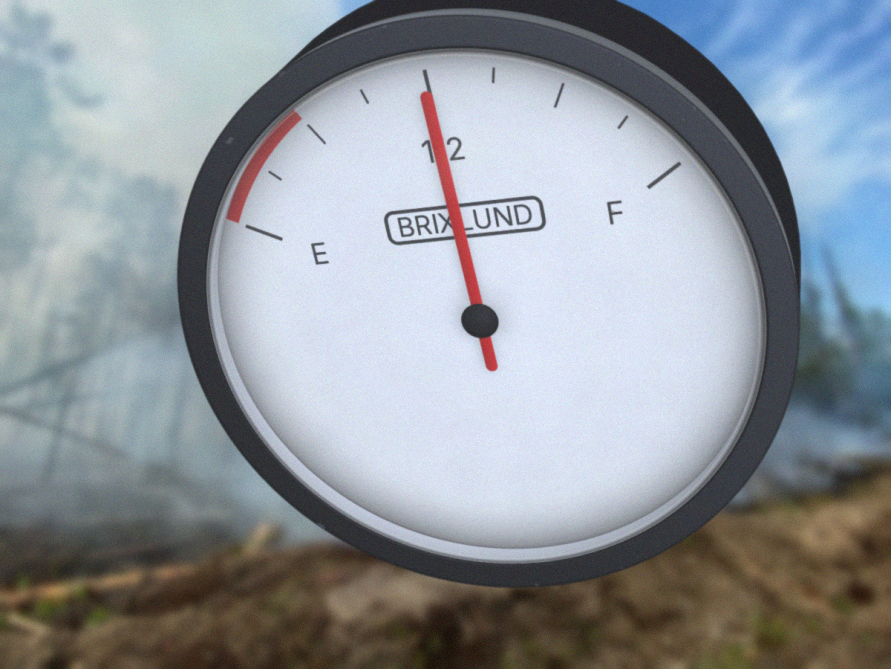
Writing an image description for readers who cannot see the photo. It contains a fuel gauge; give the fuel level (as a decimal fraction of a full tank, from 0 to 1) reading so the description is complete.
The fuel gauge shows 0.5
